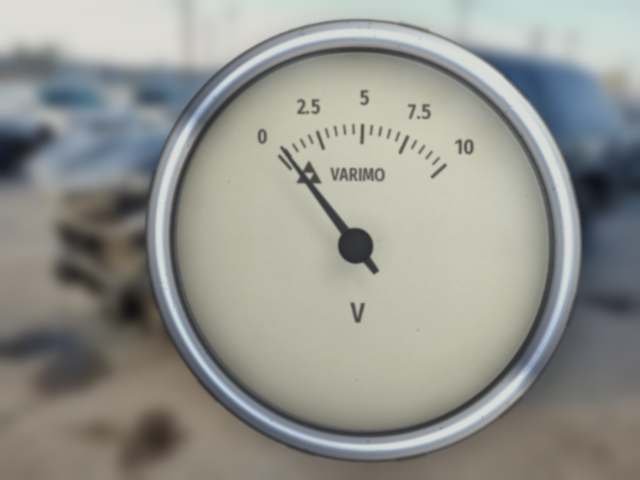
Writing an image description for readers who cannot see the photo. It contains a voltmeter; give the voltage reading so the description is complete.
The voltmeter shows 0.5 V
